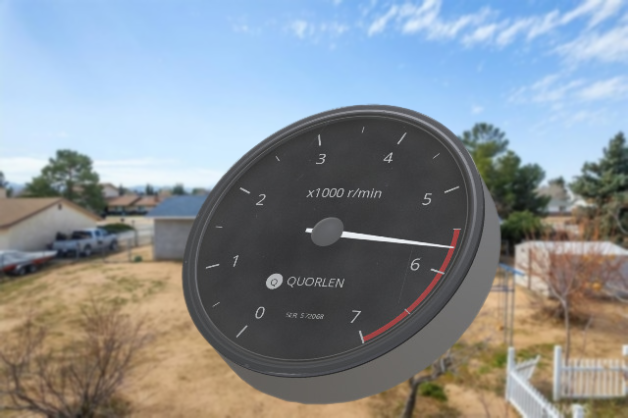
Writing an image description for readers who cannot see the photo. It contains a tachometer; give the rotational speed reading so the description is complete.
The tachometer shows 5750 rpm
